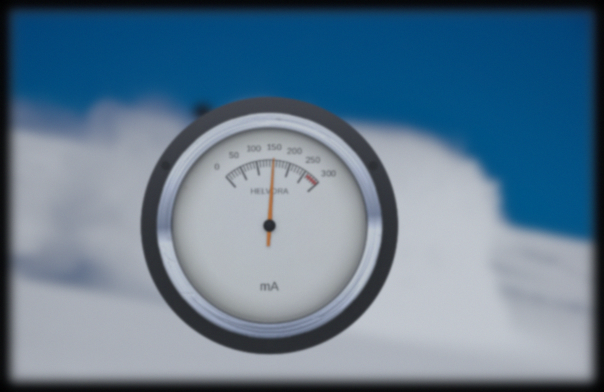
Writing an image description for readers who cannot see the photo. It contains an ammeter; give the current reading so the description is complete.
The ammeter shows 150 mA
